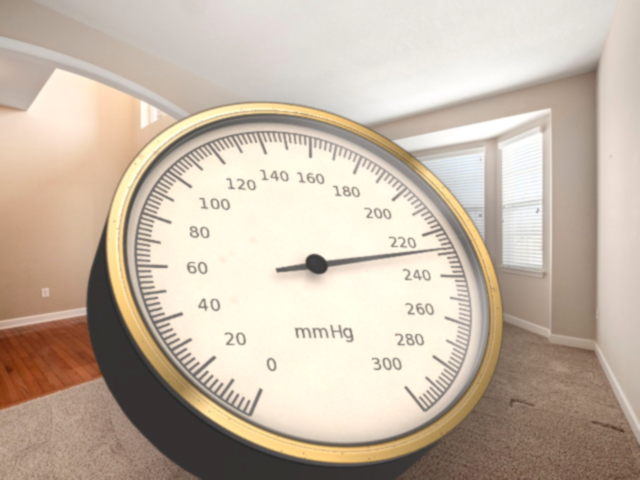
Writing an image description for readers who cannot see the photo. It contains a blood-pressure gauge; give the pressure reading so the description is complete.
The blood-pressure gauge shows 230 mmHg
